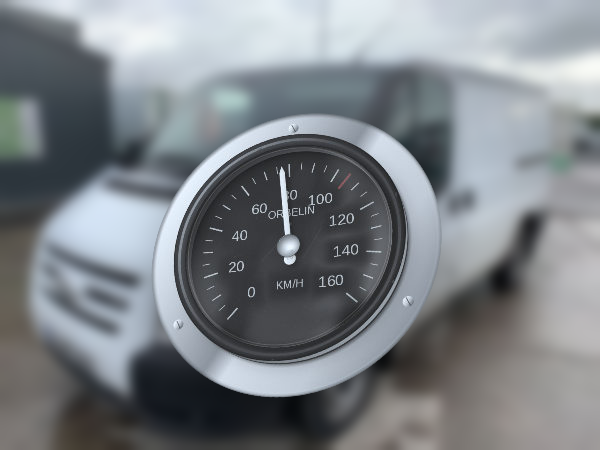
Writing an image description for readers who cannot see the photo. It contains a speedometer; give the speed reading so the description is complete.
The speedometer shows 77.5 km/h
